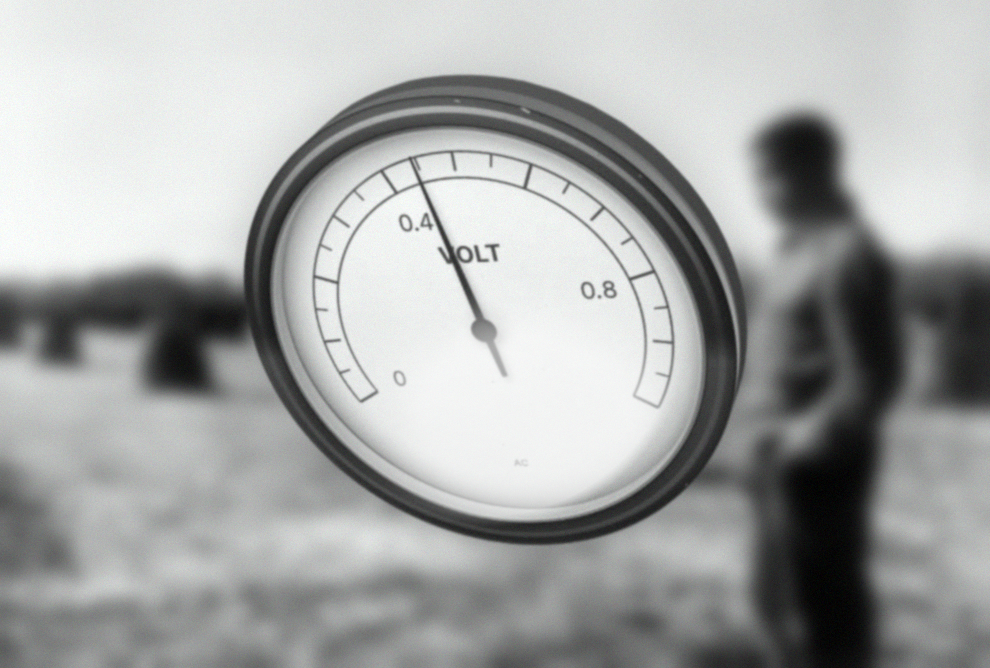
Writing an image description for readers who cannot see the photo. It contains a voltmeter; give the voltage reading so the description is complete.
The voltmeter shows 0.45 V
